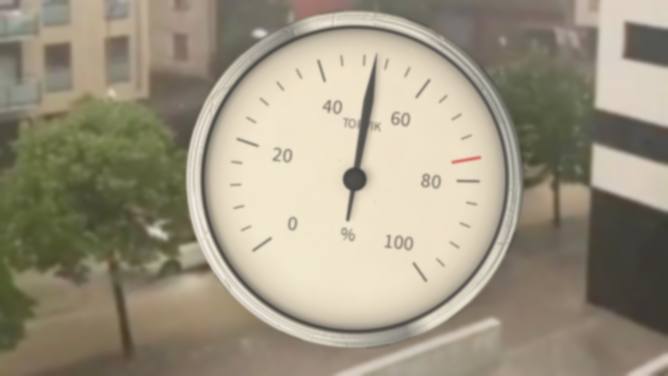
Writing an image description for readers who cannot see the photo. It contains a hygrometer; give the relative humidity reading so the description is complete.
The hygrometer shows 50 %
